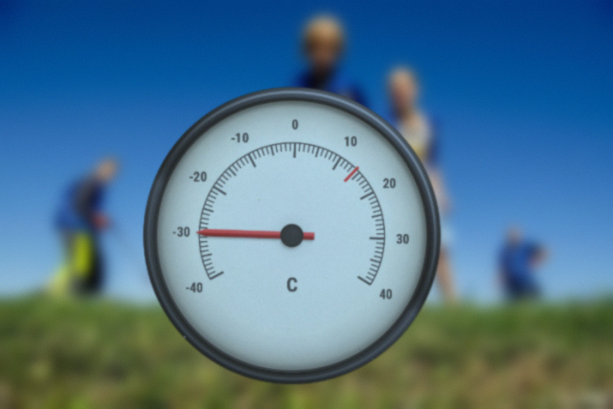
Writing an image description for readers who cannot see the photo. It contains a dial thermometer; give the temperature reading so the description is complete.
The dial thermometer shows -30 °C
